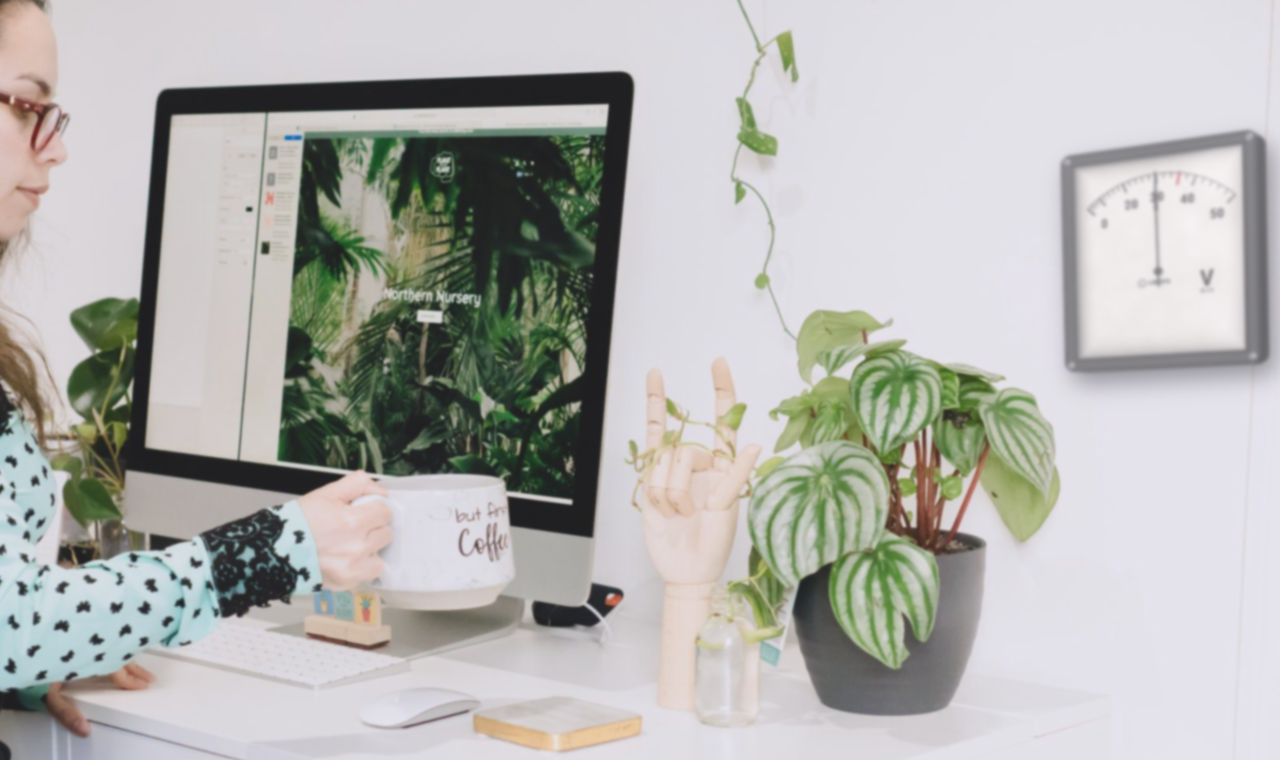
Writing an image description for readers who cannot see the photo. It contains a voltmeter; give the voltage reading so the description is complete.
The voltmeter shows 30 V
